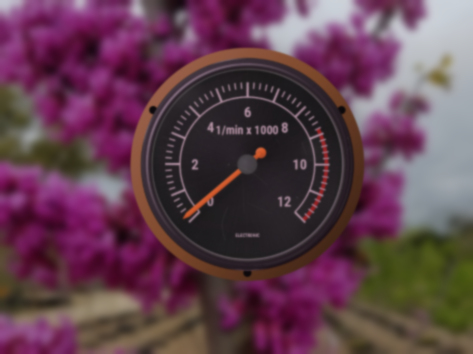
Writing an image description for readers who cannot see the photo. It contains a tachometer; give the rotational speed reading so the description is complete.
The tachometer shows 200 rpm
